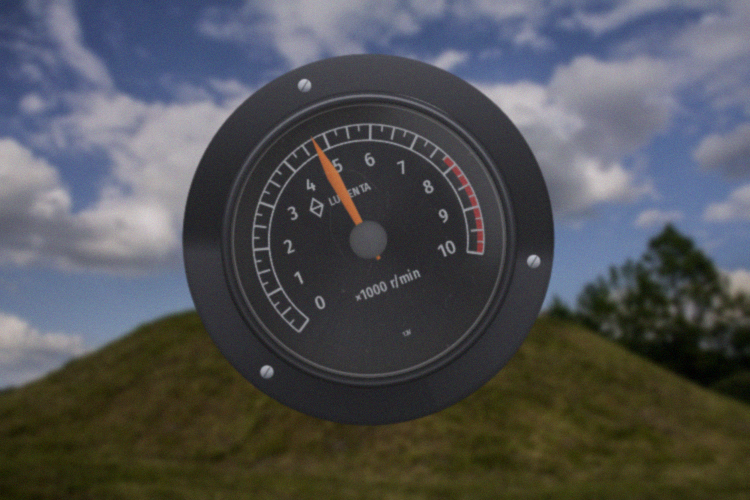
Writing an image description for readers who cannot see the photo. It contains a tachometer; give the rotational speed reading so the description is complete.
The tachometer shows 4750 rpm
